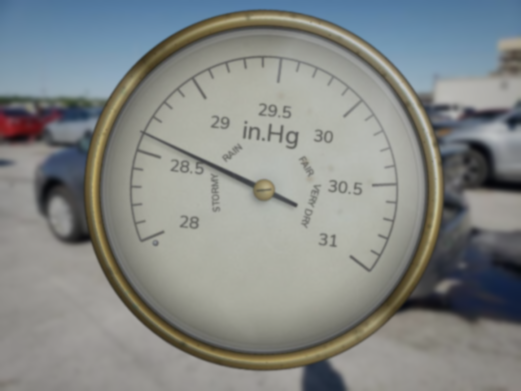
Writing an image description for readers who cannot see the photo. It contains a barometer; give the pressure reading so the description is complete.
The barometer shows 28.6 inHg
